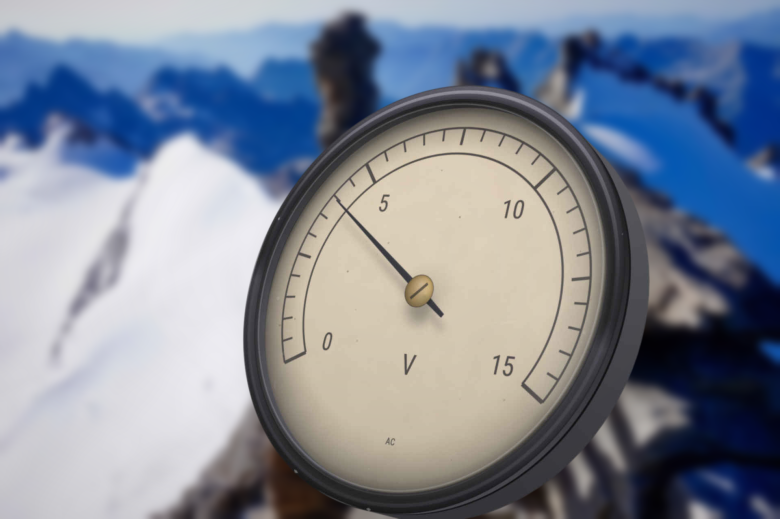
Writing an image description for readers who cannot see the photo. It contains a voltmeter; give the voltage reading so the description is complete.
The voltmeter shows 4 V
